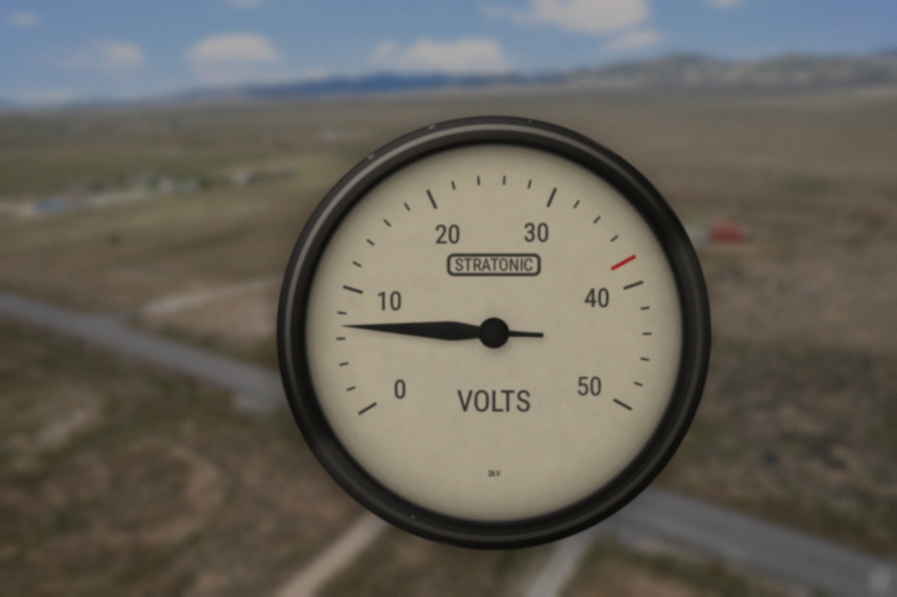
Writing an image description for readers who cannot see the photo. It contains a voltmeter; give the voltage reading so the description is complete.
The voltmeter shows 7 V
